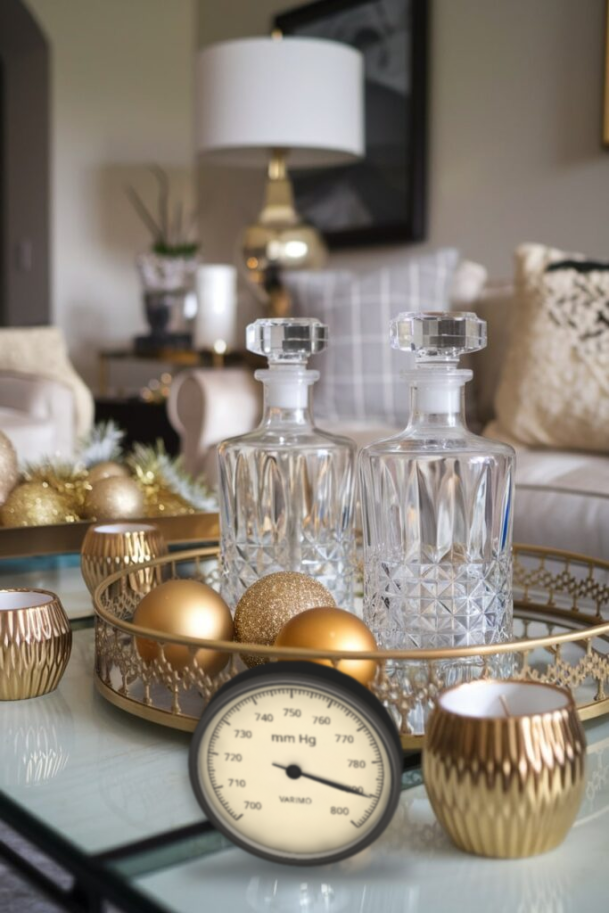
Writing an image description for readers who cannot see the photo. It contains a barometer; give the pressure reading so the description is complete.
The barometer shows 790 mmHg
